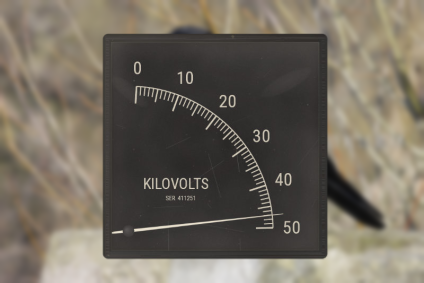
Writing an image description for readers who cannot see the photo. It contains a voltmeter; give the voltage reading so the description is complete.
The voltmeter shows 47 kV
